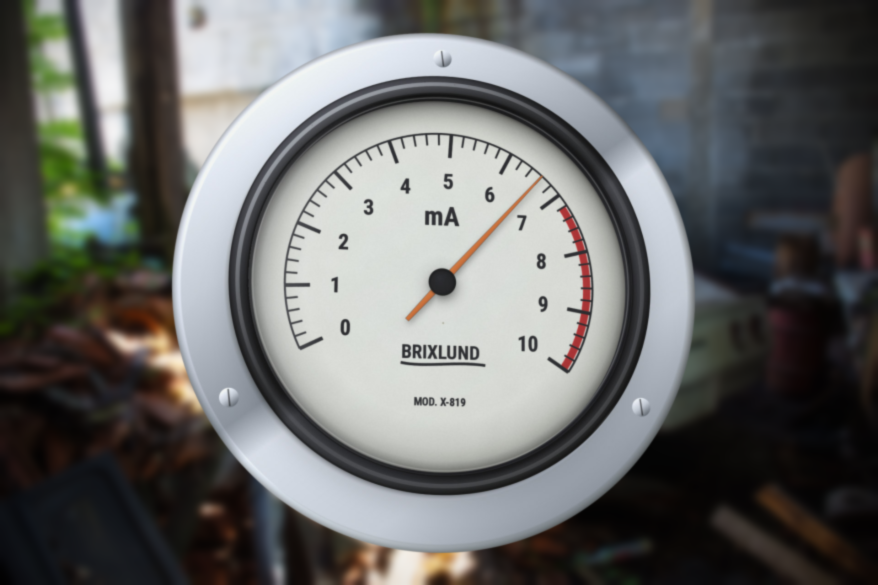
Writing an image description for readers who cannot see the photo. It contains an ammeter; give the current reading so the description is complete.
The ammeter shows 6.6 mA
